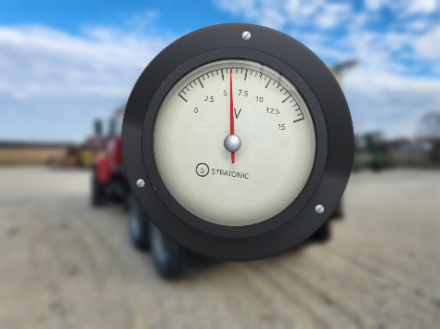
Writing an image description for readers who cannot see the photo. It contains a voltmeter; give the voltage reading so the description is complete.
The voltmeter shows 6 V
